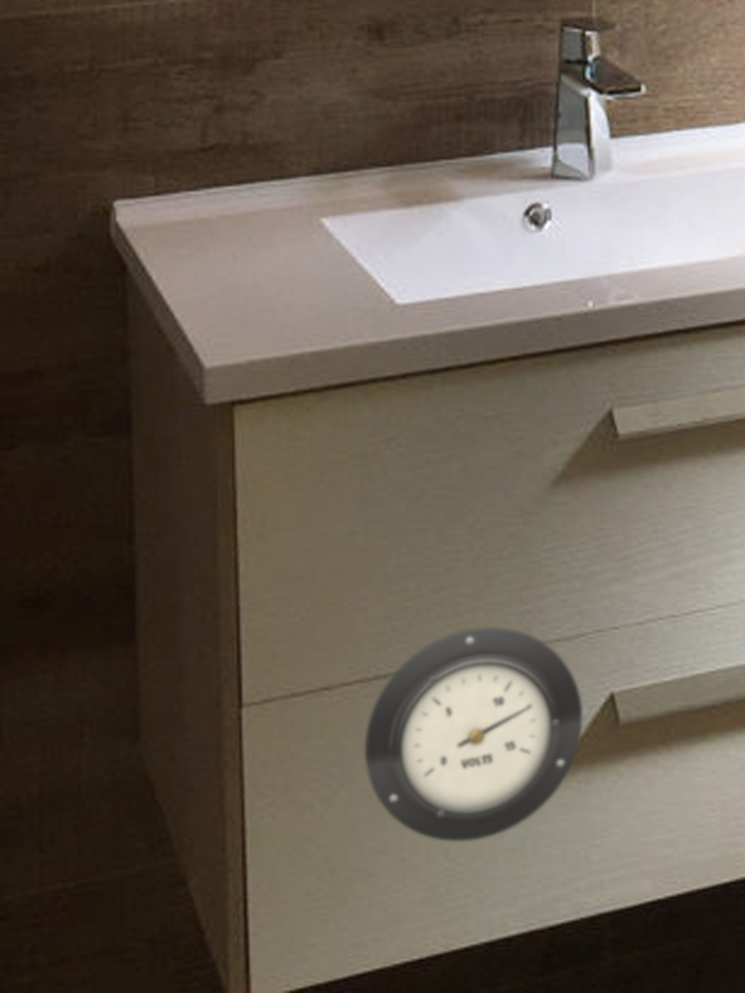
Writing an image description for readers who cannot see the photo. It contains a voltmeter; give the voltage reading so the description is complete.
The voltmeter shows 12 V
